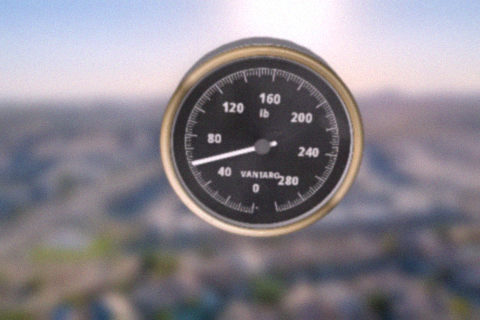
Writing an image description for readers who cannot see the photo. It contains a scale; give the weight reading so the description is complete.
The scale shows 60 lb
